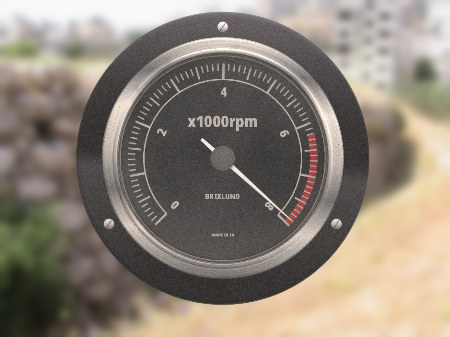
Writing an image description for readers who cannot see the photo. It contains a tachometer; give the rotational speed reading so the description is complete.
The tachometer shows 7900 rpm
